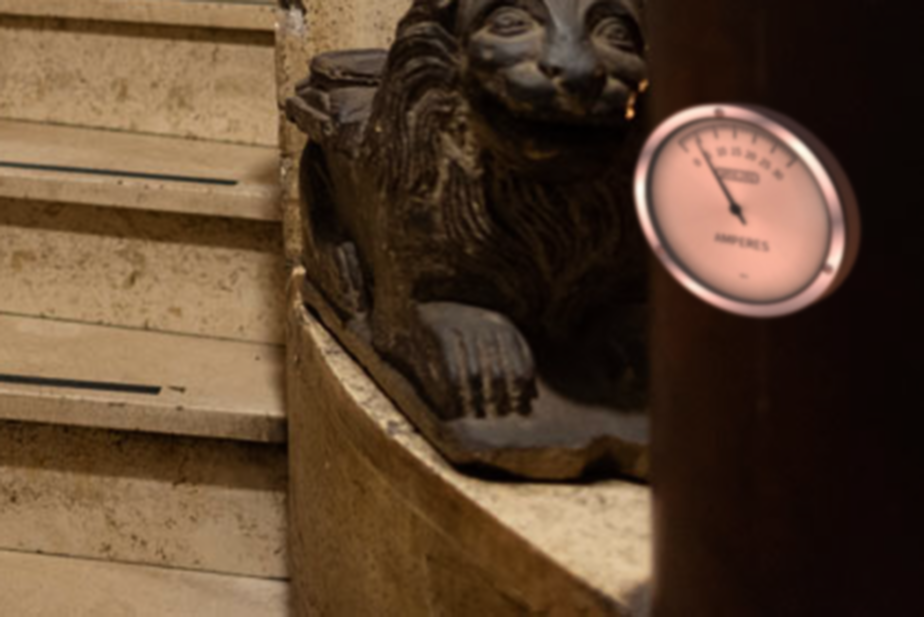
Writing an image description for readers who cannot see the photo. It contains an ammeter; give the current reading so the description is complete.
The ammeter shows 5 A
